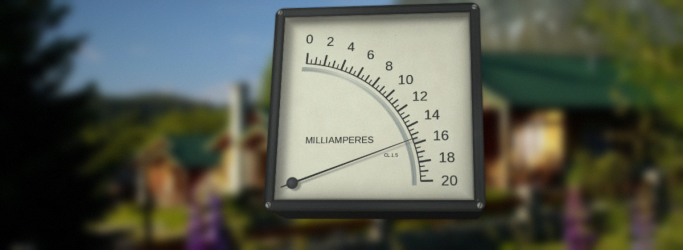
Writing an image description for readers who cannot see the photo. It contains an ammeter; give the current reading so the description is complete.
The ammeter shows 15.5 mA
